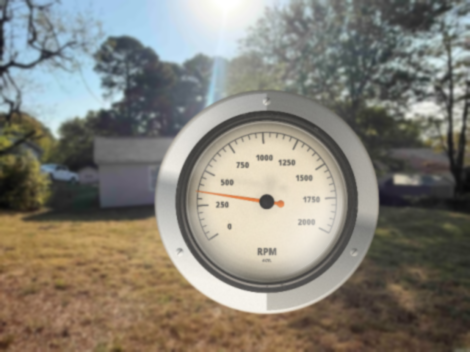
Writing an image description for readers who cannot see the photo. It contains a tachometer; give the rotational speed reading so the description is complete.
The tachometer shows 350 rpm
